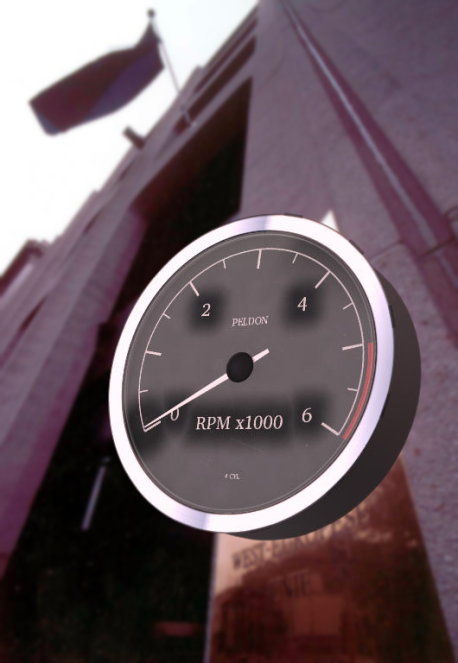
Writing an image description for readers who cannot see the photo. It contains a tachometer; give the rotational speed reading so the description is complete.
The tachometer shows 0 rpm
